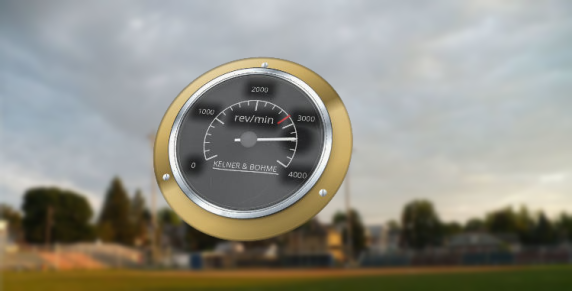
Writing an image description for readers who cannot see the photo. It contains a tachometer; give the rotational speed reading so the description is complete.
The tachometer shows 3400 rpm
